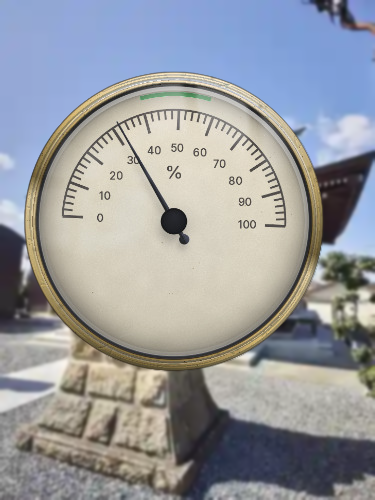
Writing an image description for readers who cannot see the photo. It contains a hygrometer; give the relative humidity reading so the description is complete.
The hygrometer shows 32 %
